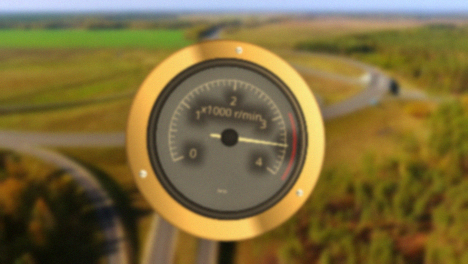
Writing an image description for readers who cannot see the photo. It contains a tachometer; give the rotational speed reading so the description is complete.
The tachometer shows 3500 rpm
